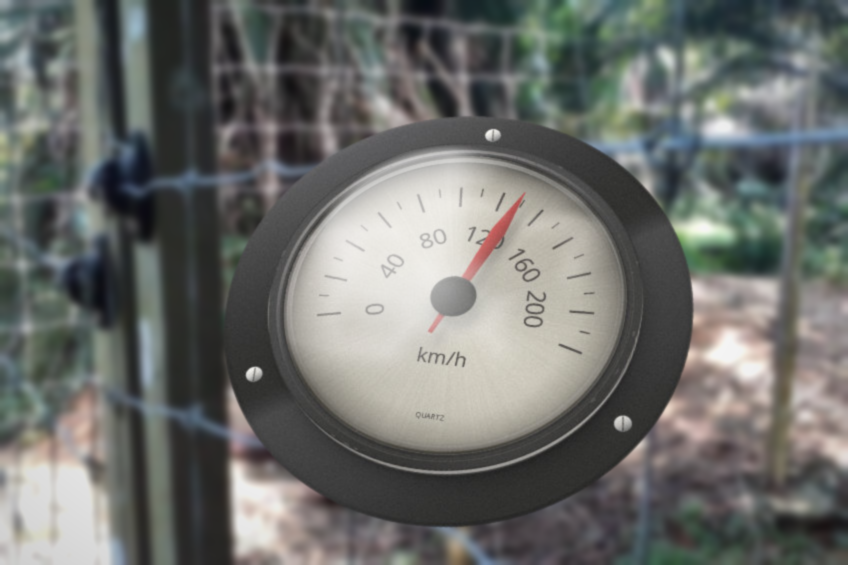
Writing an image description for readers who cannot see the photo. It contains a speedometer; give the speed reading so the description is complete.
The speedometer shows 130 km/h
